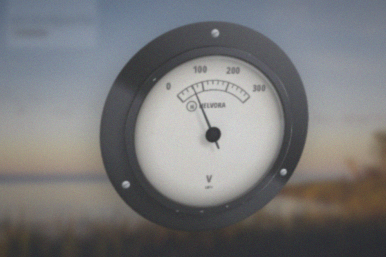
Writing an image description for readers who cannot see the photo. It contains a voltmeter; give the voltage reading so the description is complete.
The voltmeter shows 60 V
